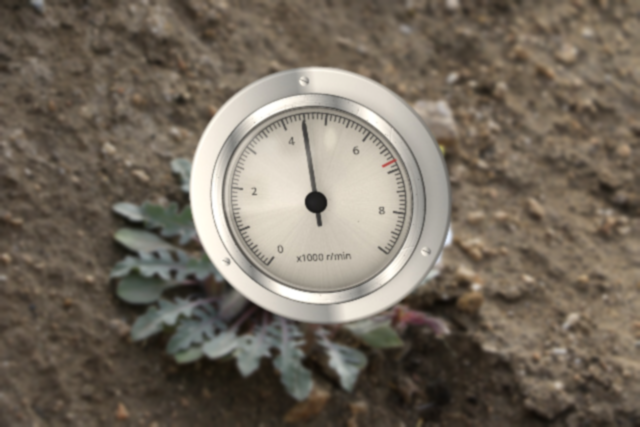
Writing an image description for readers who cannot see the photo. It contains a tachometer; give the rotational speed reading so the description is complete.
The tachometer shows 4500 rpm
